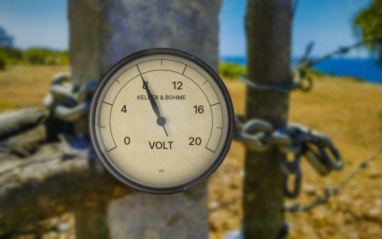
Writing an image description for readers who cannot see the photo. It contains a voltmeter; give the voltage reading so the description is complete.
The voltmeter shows 8 V
